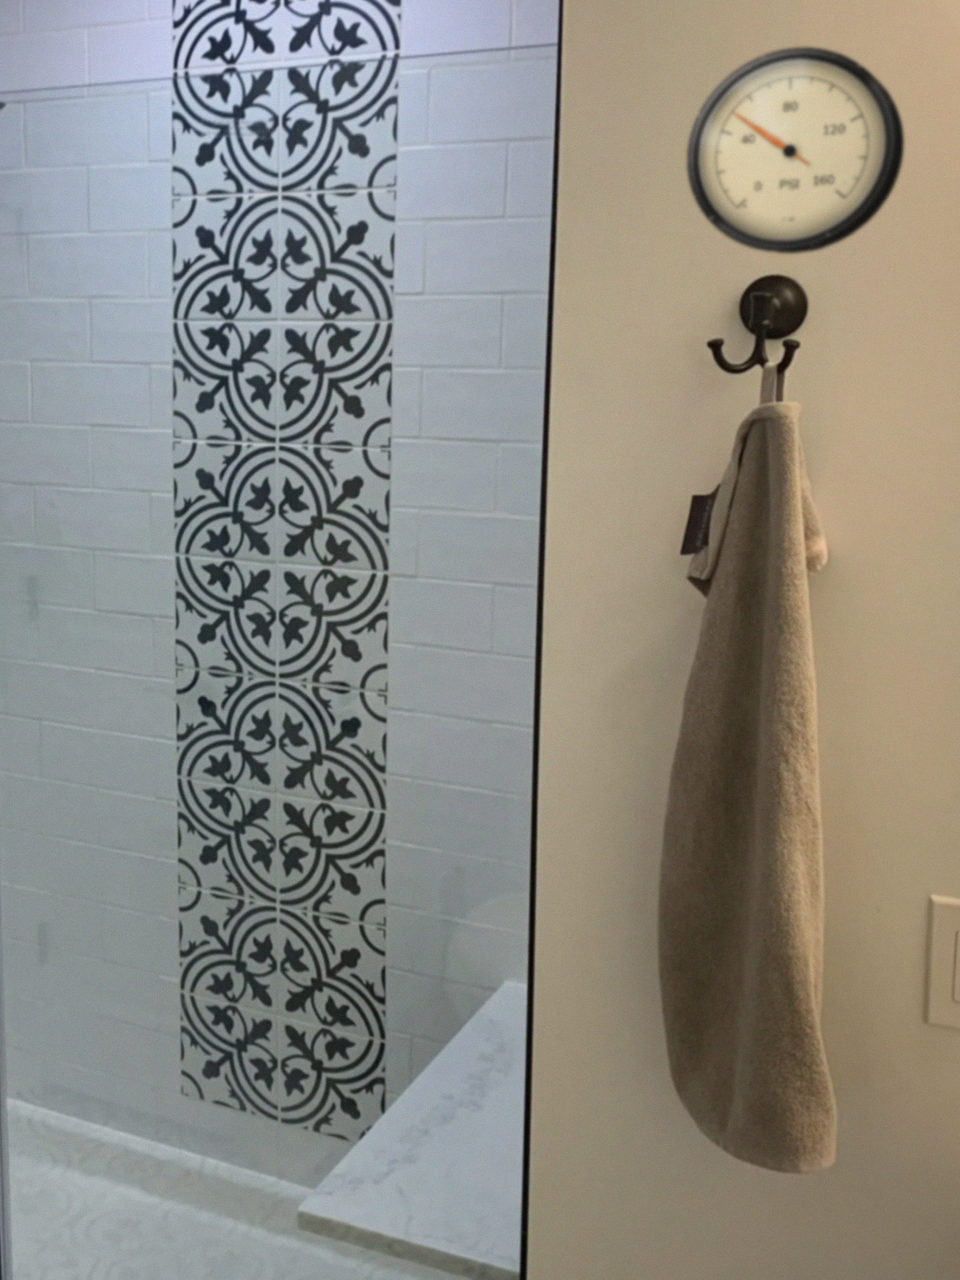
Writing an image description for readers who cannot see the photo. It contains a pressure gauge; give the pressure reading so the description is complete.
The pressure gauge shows 50 psi
